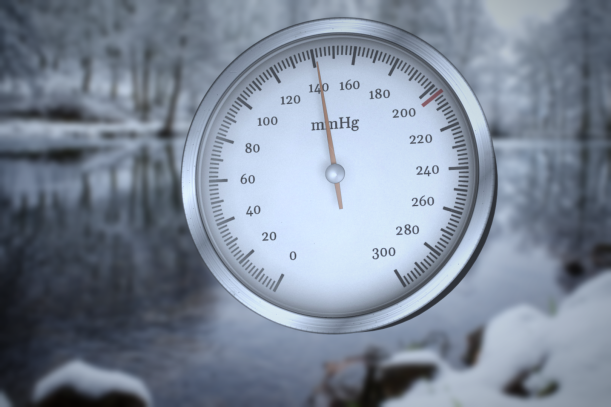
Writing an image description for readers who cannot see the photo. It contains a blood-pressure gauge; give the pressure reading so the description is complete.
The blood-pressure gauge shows 142 mmHg
